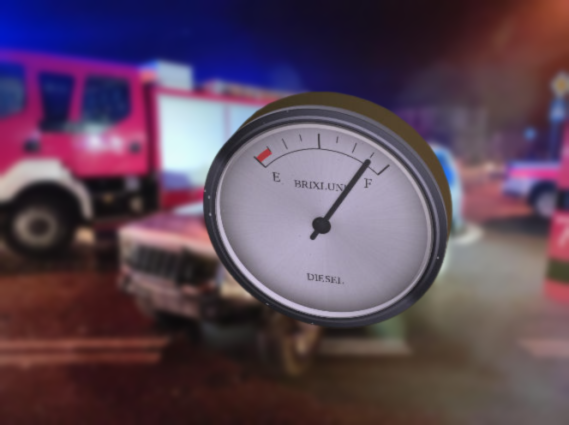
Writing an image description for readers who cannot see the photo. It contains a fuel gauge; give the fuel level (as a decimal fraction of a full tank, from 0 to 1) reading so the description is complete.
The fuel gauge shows 0.875
